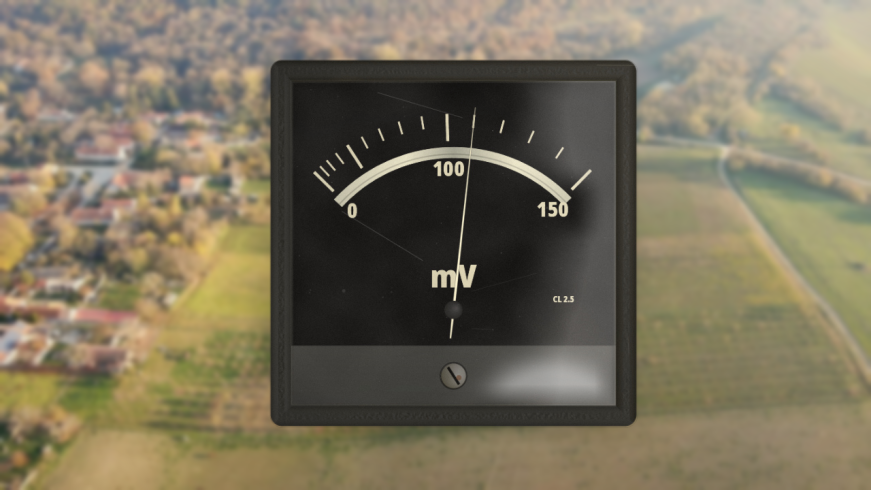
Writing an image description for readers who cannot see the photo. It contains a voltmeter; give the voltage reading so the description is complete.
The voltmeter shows 110 mV
